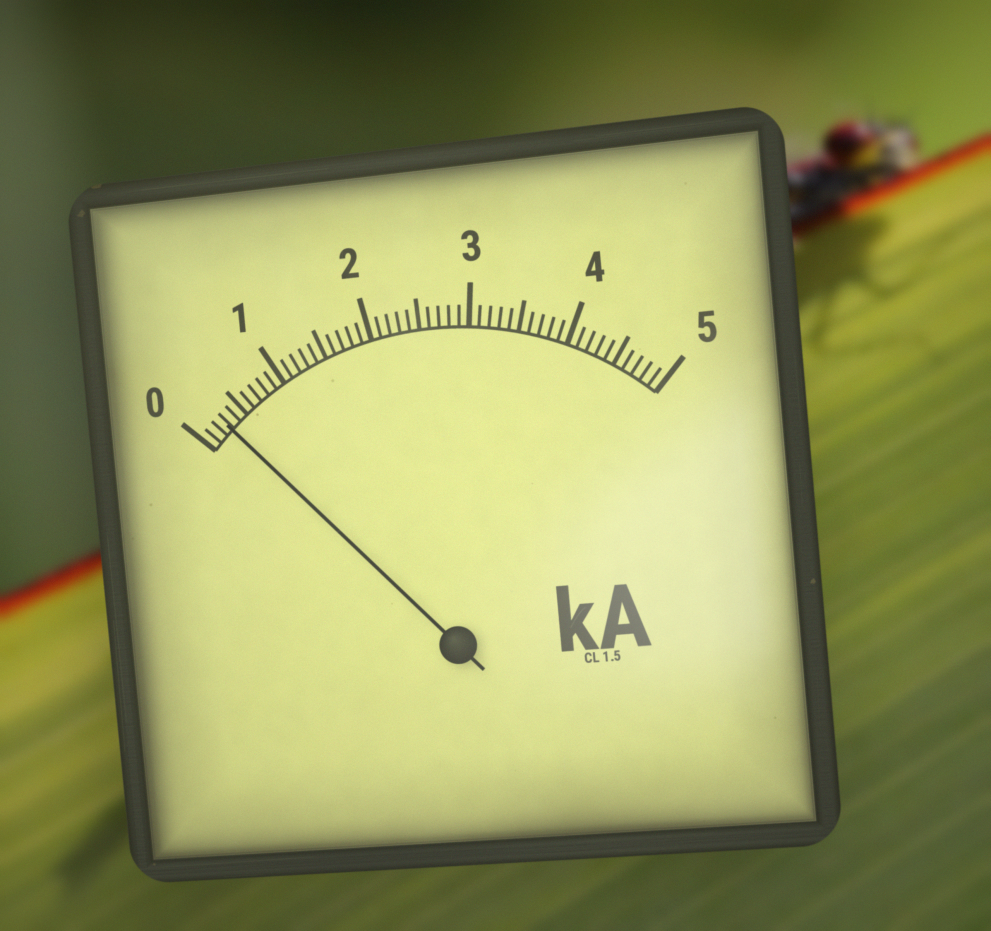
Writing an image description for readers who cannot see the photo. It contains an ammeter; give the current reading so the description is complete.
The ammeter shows 0.3 kA
